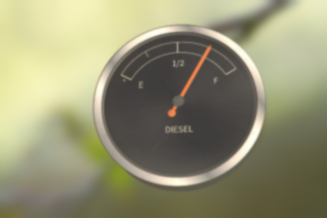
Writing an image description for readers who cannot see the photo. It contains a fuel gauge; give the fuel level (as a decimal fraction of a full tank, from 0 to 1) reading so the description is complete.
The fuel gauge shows 0.75
